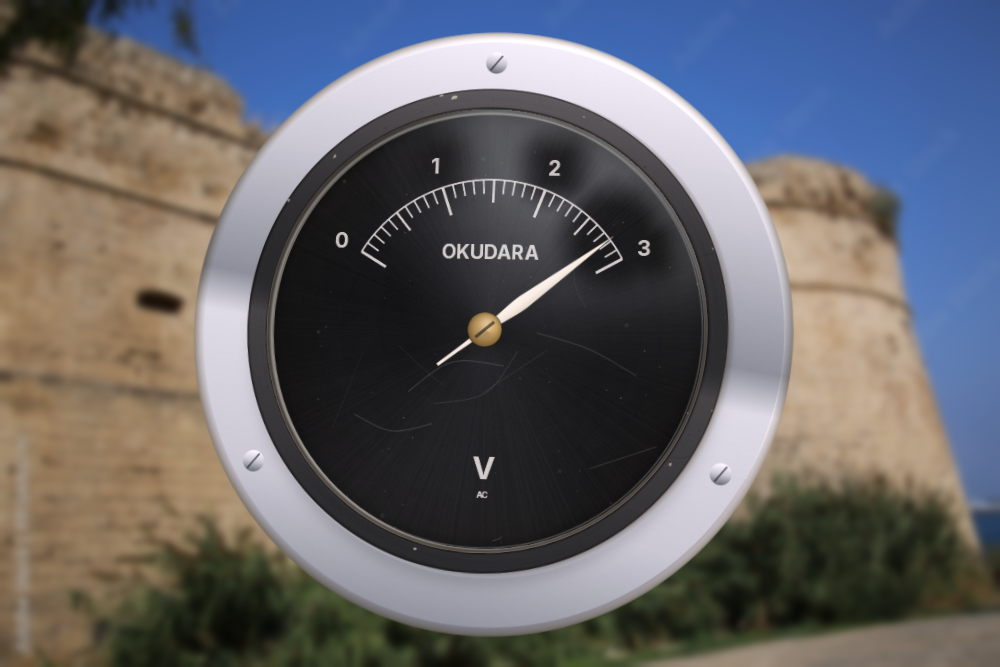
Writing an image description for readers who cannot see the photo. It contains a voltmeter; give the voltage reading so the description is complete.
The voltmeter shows 2.8 V
